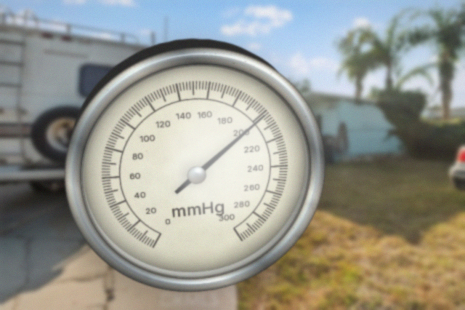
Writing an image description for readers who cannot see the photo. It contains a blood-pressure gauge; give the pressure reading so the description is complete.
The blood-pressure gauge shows 200 mmHg
